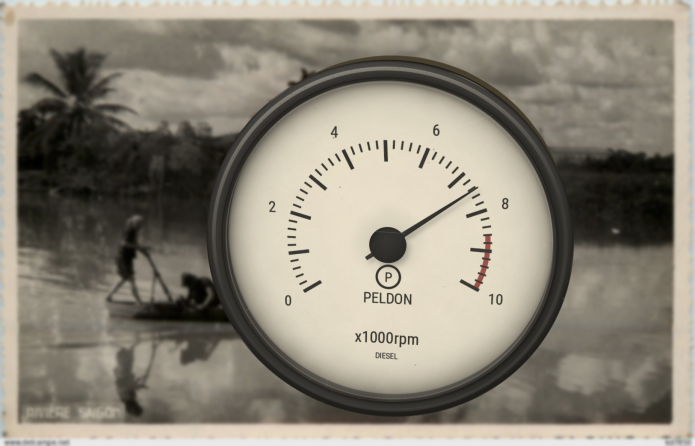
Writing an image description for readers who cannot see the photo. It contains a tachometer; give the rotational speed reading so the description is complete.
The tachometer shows 7400 rpm
